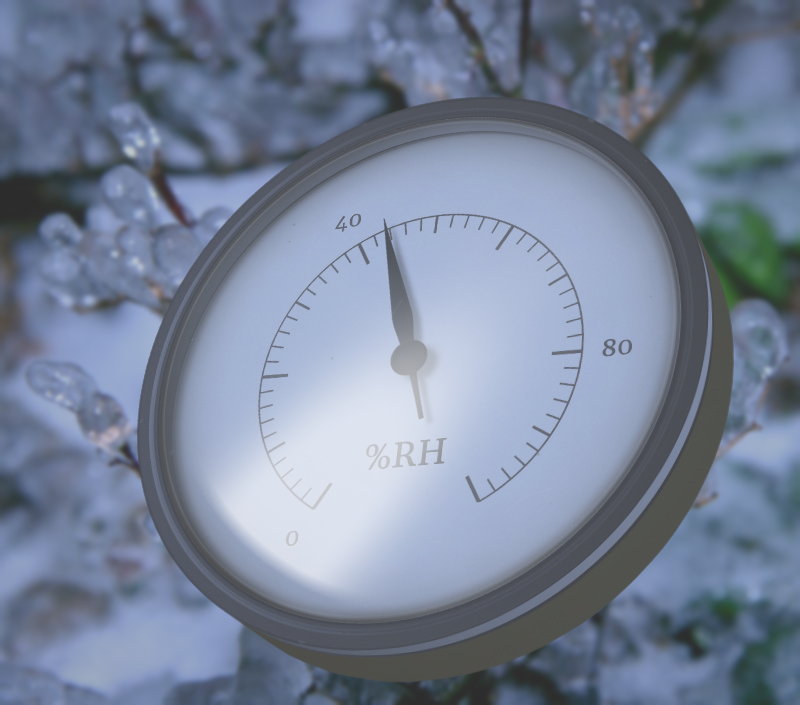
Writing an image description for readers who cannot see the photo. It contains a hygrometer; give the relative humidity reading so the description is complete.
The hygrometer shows 44 %
